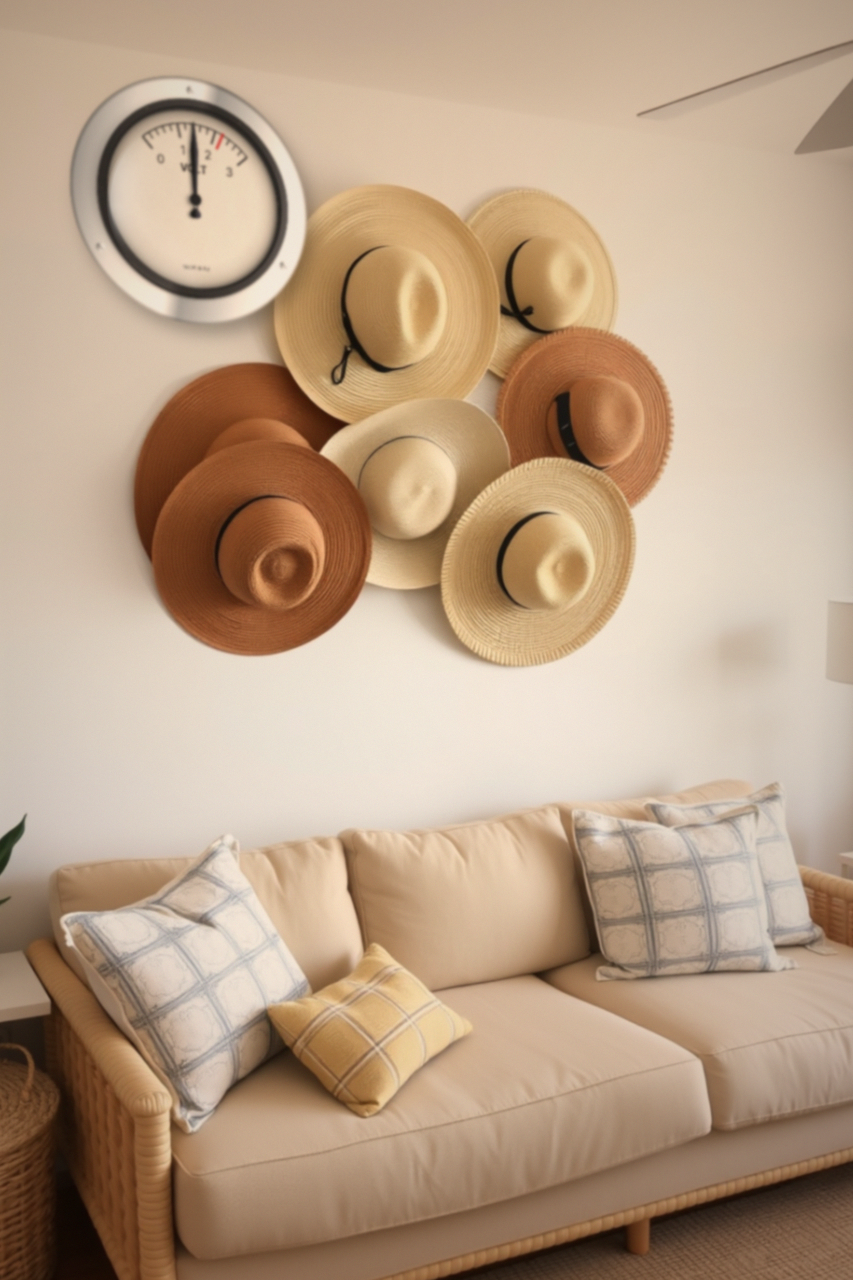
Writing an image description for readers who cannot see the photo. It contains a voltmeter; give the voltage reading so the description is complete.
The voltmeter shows 1.4 V
